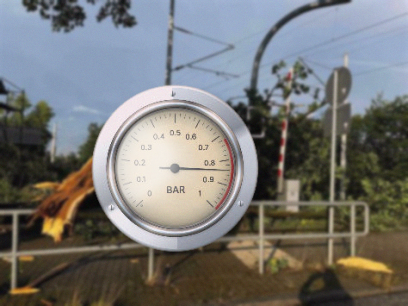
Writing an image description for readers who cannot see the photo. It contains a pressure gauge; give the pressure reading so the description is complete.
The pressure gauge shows 0.84 bar
